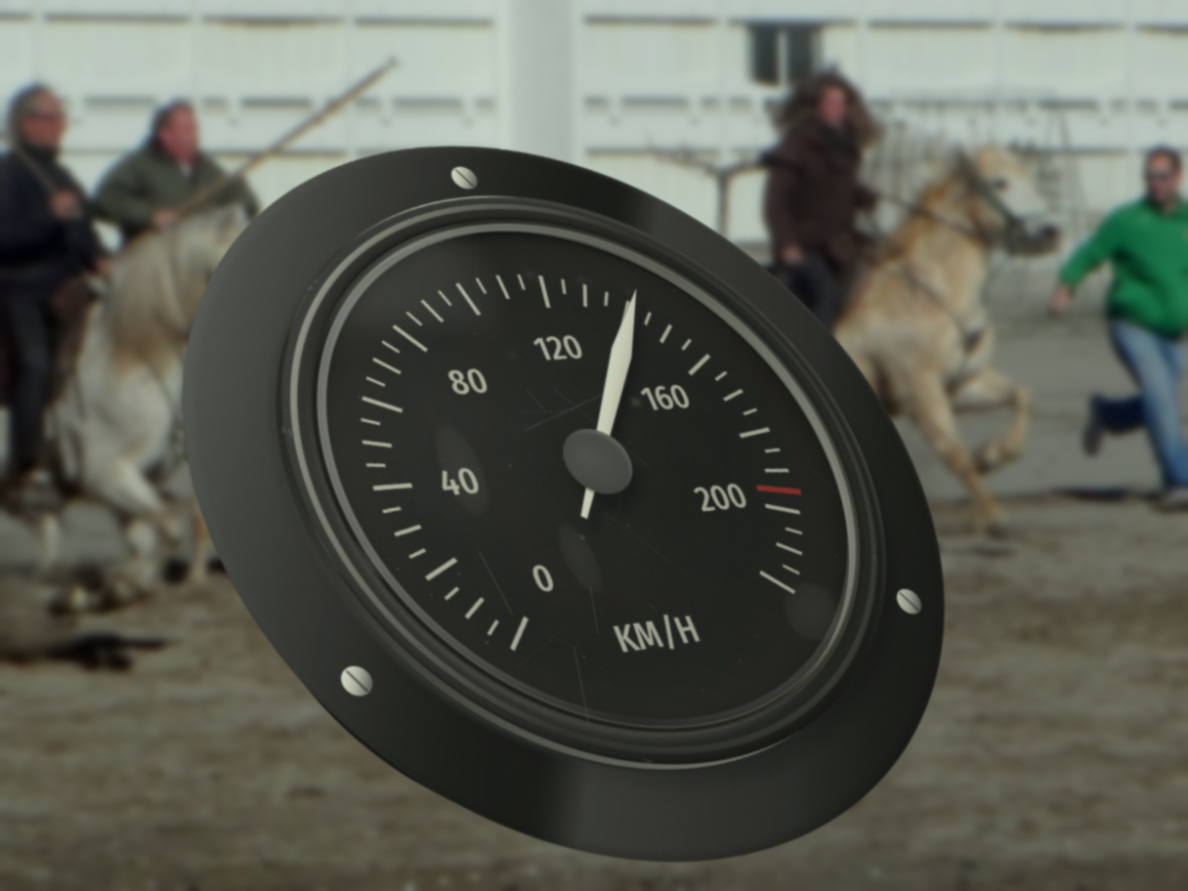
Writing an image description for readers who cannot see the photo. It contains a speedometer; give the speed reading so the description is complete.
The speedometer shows 140 km/h
